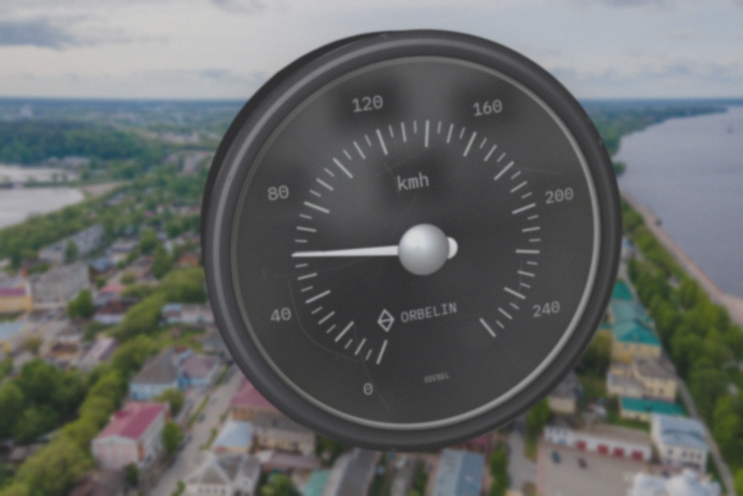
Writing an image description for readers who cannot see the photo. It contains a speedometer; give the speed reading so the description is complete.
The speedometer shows 60 km/h
